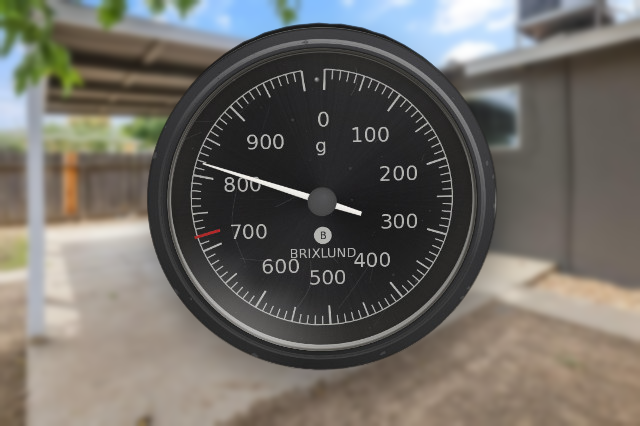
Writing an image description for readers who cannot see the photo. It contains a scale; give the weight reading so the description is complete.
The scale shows 820 g
